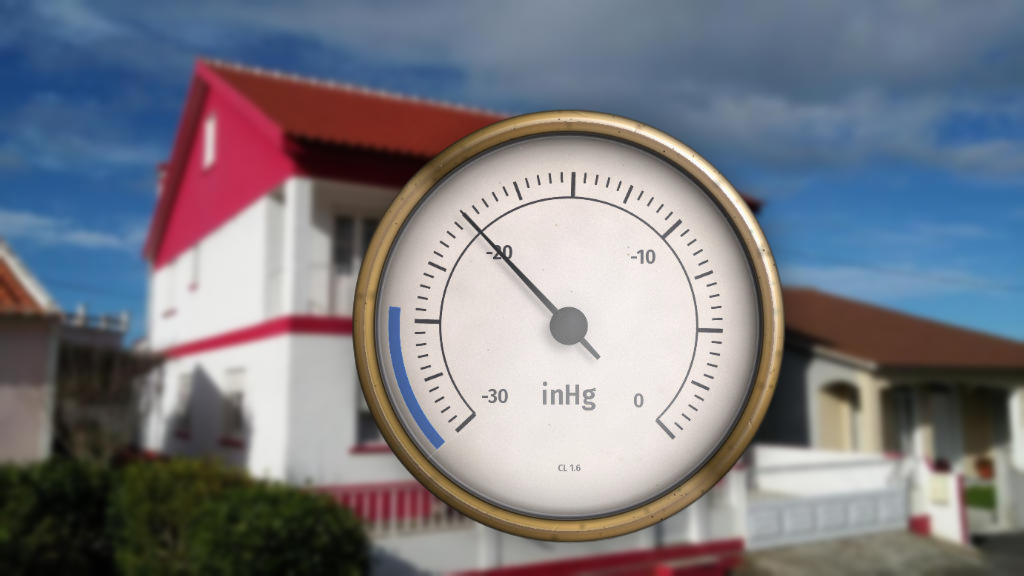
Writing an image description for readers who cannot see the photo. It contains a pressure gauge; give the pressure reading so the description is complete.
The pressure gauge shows -20 inHg
